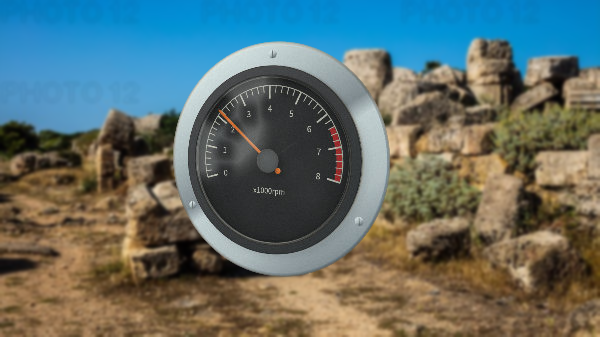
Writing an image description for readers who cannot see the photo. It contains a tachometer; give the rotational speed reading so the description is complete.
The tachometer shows 2200 rpm
